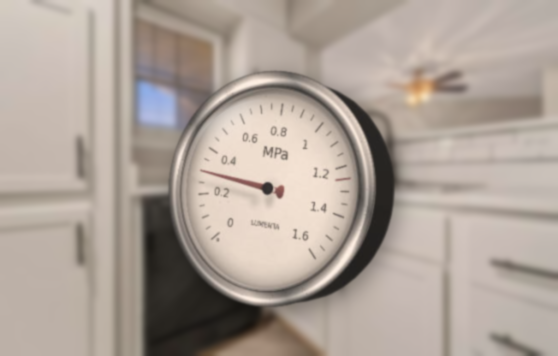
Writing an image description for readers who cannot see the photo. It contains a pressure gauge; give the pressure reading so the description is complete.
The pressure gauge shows 0.3 MPa
